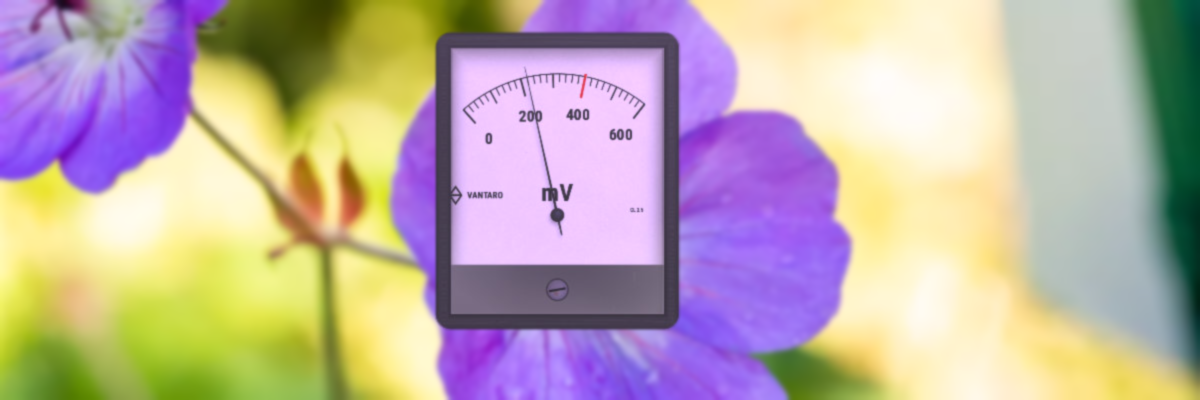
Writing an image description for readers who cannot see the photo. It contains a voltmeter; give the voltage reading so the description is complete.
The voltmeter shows 220 mV
